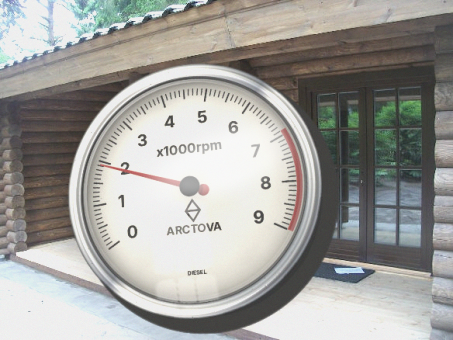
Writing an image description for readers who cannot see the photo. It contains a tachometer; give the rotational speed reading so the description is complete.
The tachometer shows 1900 rpm
